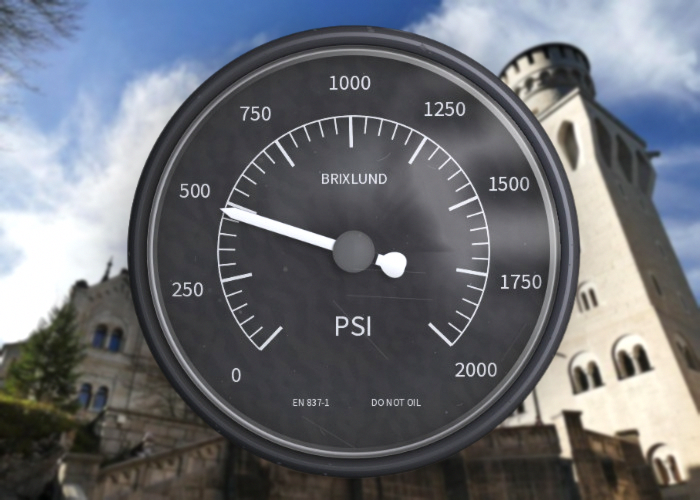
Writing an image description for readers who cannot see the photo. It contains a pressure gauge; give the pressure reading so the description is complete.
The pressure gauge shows 475 psi
